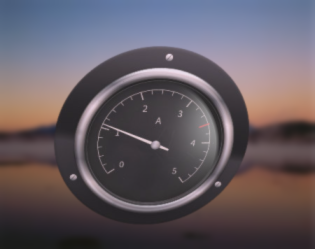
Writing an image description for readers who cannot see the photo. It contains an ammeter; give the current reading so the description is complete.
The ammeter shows 1.1 A
